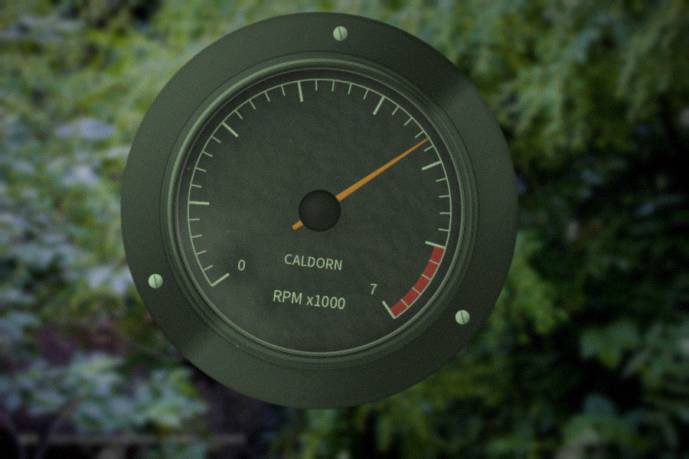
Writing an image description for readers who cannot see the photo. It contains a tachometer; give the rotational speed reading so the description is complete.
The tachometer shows 4700 rpm
